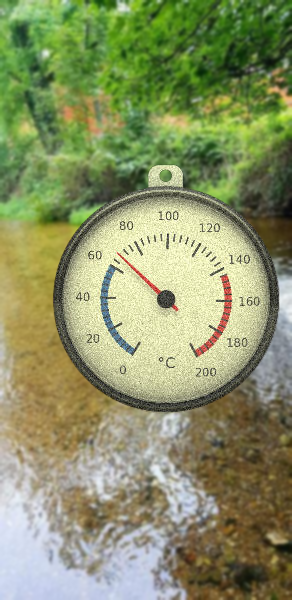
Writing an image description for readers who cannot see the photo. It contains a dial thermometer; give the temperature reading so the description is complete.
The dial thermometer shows 68 °C
